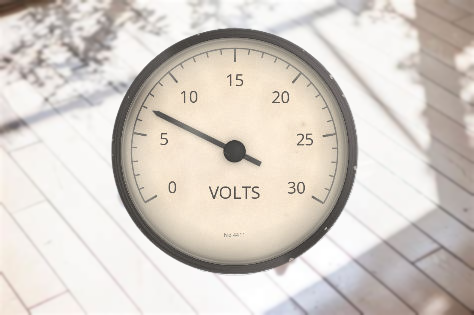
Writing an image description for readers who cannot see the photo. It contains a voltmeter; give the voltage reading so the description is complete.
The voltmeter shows 7 V
